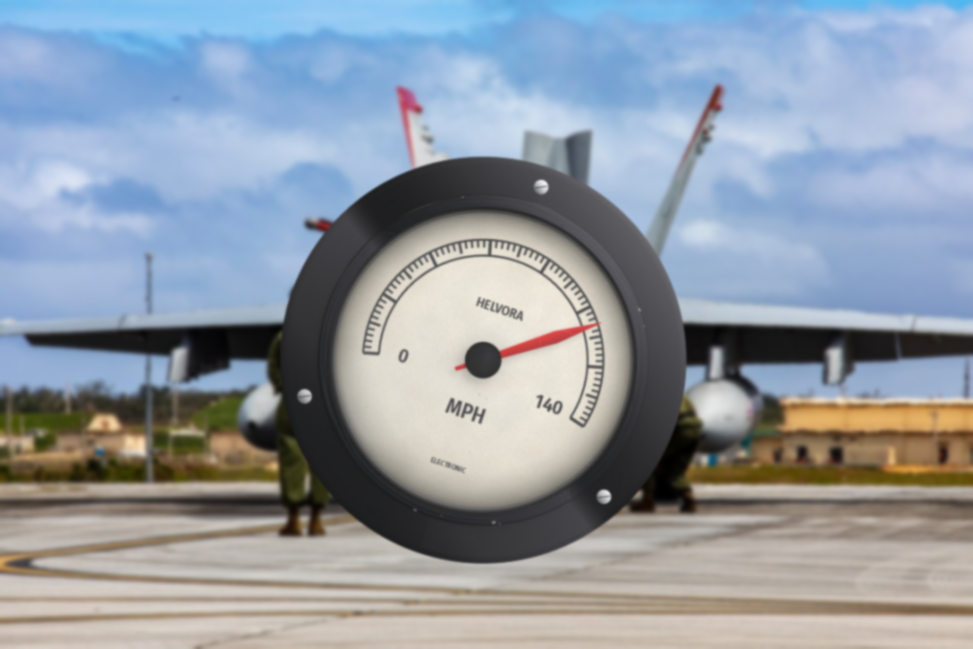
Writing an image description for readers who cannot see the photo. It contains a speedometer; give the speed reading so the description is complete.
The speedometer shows 106 mph
